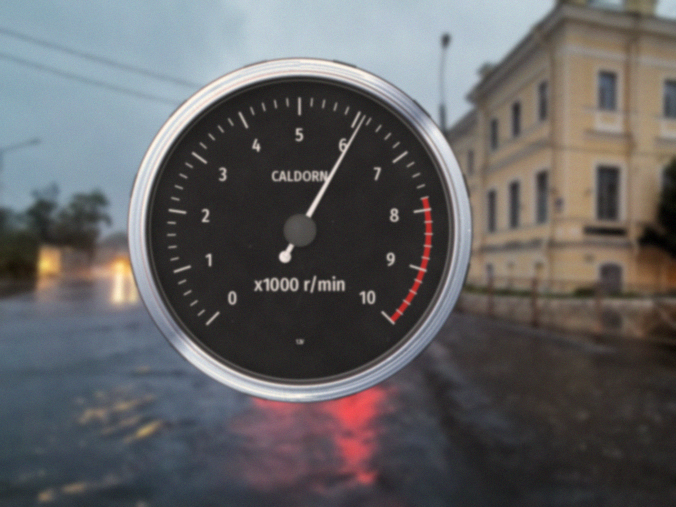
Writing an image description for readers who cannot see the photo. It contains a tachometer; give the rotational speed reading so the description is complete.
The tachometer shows 6100 rpm
